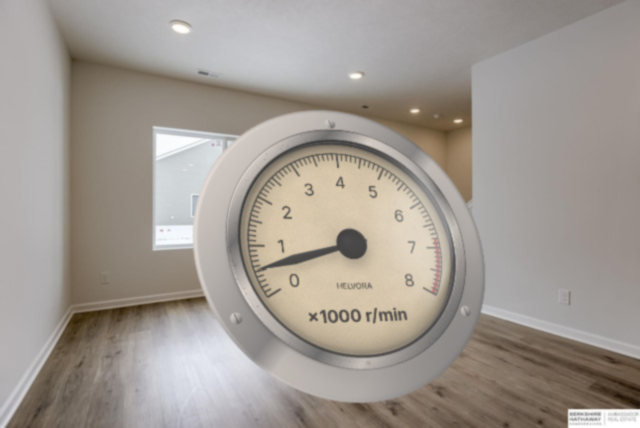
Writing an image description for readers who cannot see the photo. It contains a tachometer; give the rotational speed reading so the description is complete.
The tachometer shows 500 rpm
